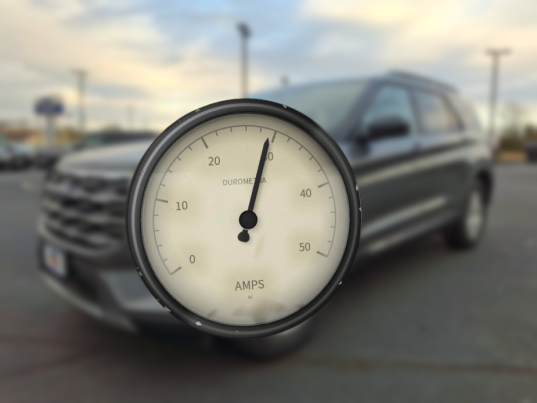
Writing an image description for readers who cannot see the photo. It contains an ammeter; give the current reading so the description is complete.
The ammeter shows 29 A
